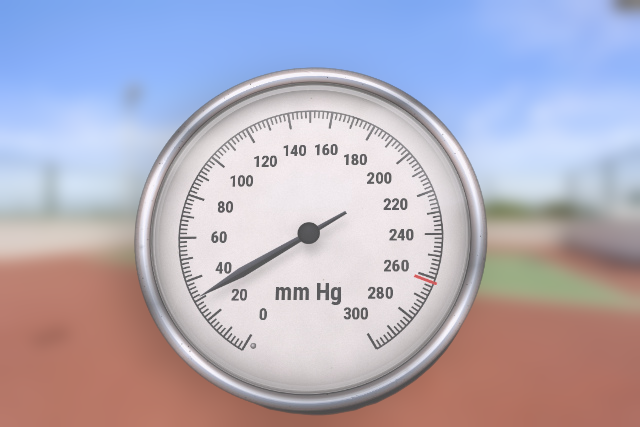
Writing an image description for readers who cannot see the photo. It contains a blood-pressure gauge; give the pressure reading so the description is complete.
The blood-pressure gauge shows 30 mmHg
